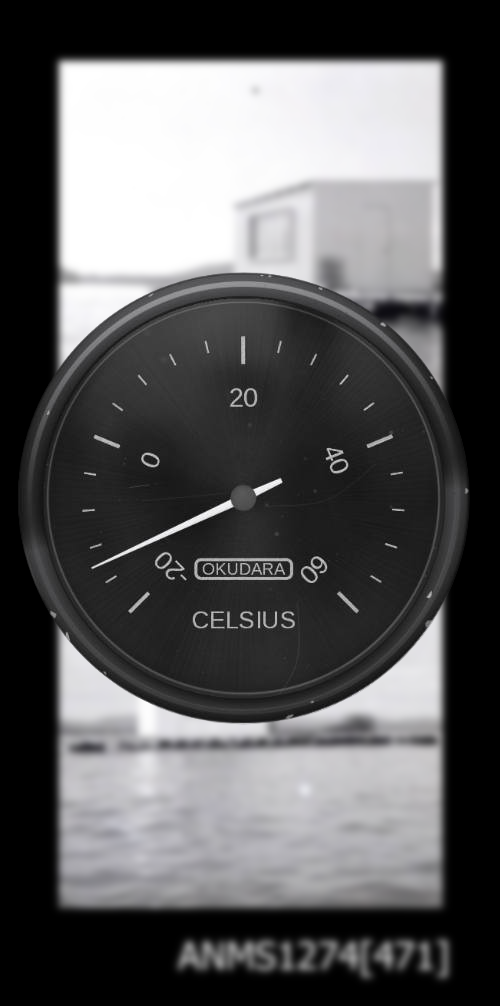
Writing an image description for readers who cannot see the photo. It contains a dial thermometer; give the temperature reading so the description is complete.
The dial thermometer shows -14 °C
